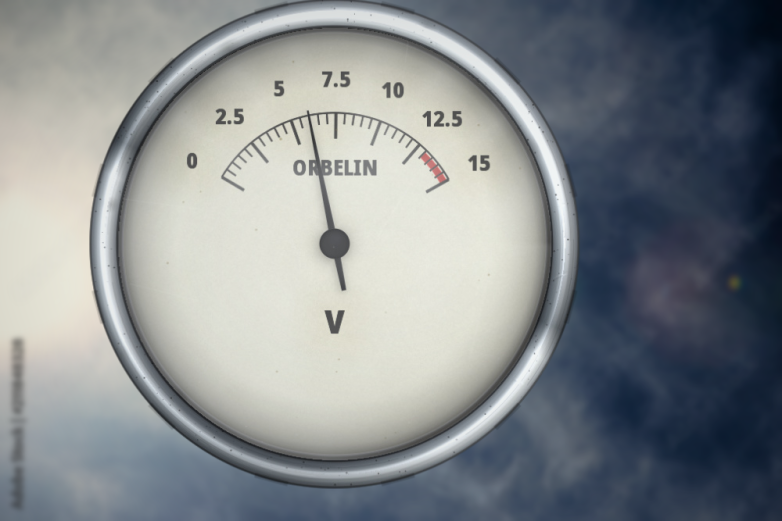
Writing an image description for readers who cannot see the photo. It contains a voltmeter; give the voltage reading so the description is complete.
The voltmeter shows 6 V
